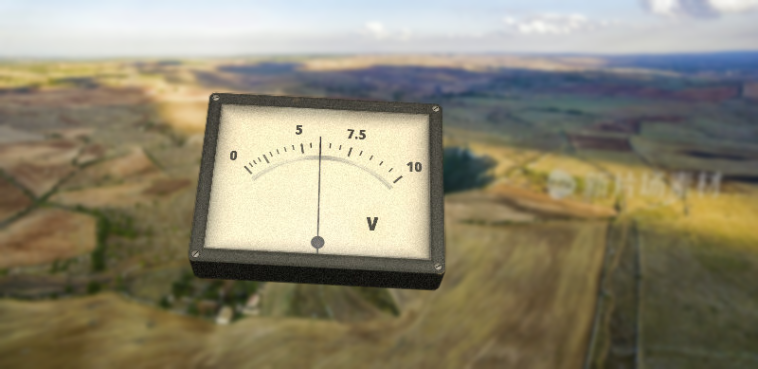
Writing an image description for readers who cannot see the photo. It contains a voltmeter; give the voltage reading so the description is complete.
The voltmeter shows 6 V
